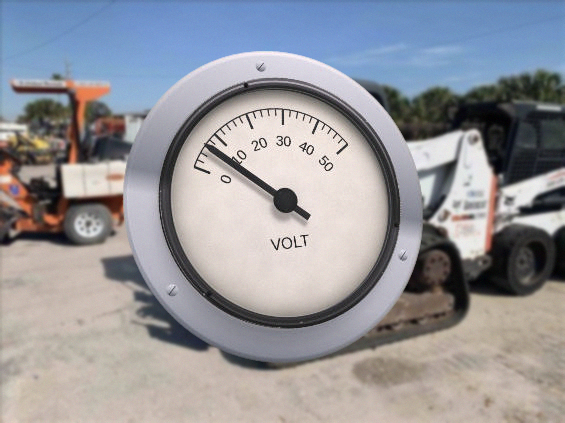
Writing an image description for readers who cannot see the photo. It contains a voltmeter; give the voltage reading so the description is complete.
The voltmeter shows 6 V
